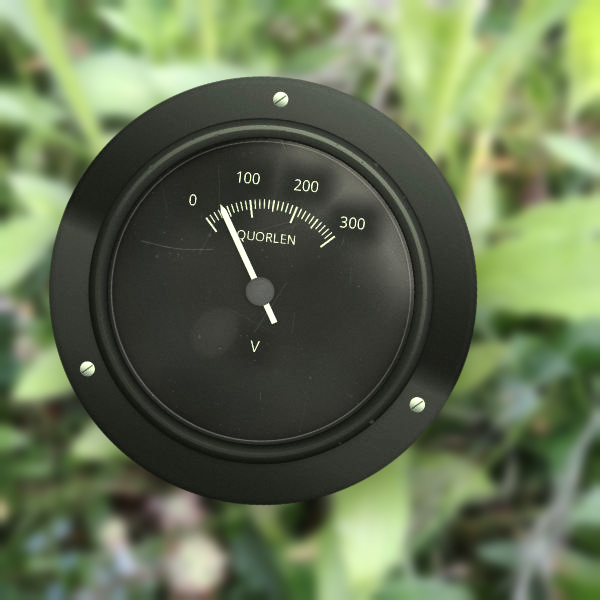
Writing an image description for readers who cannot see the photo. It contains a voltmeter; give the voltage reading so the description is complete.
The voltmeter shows 40 V
